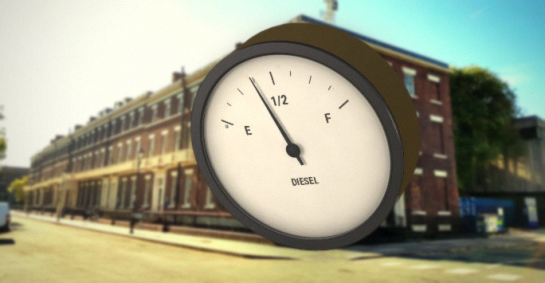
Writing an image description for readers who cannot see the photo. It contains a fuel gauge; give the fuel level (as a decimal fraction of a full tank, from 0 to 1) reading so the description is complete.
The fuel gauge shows 0.375
